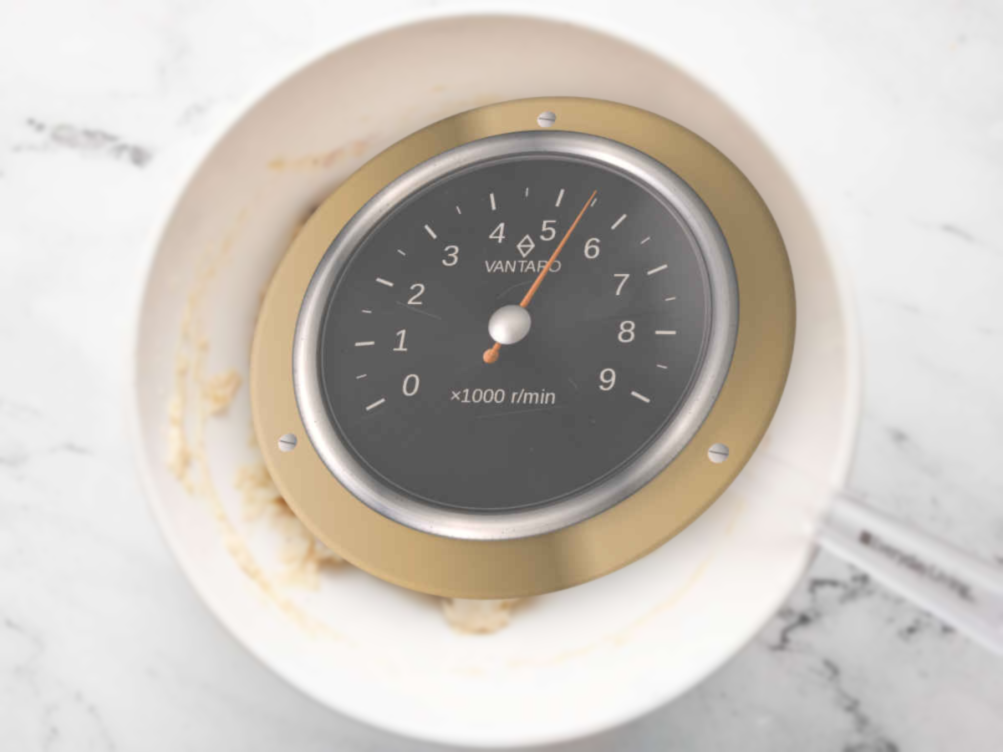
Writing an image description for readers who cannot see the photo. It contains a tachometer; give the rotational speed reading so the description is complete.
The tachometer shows 5500 rpm
